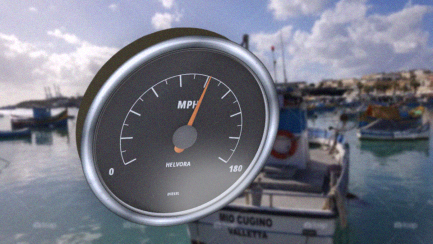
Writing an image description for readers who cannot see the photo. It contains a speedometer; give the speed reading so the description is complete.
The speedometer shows 100 mph
